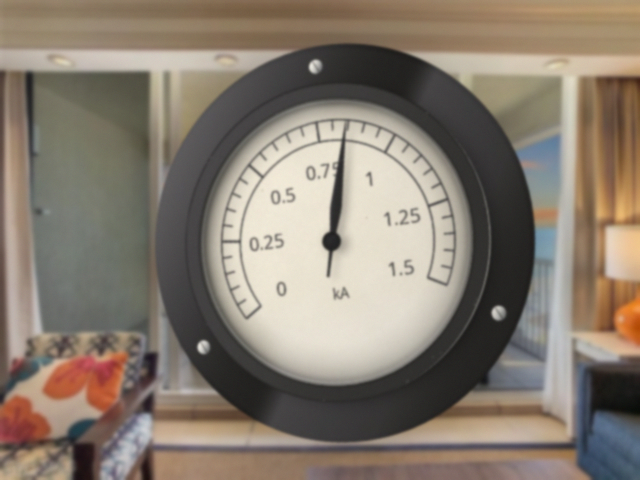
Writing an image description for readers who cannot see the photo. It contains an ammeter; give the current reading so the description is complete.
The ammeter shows 0.85 kA
